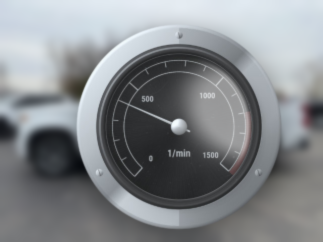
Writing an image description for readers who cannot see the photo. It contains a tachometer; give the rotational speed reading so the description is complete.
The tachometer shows 400 rpm
